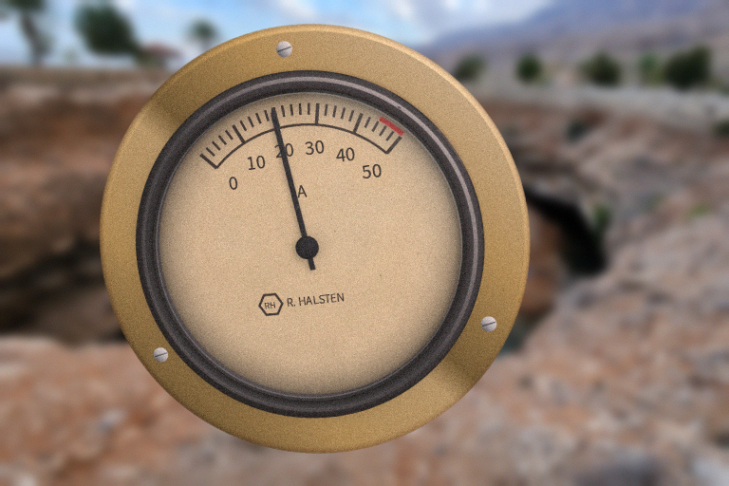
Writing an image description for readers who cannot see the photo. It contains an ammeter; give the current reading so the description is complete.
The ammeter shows 20 A
